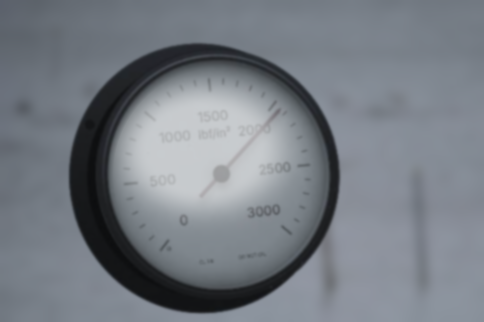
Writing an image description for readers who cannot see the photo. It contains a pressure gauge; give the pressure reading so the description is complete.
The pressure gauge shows 2050 psi
